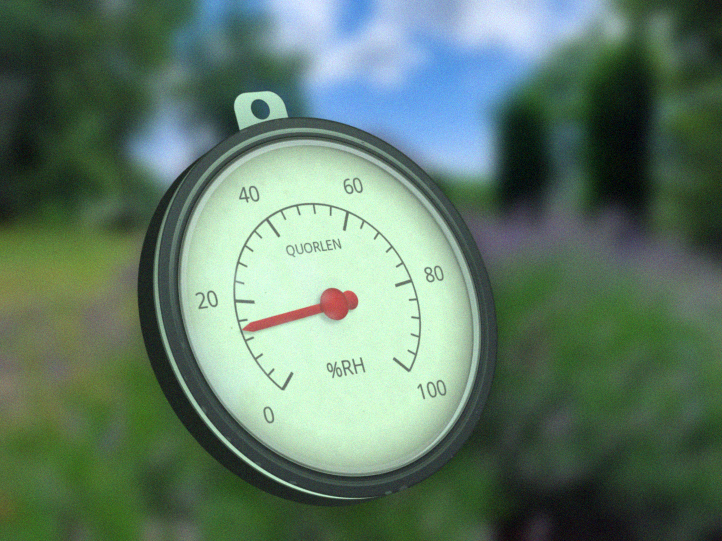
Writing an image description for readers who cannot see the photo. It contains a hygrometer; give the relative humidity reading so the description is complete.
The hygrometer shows 14 %
